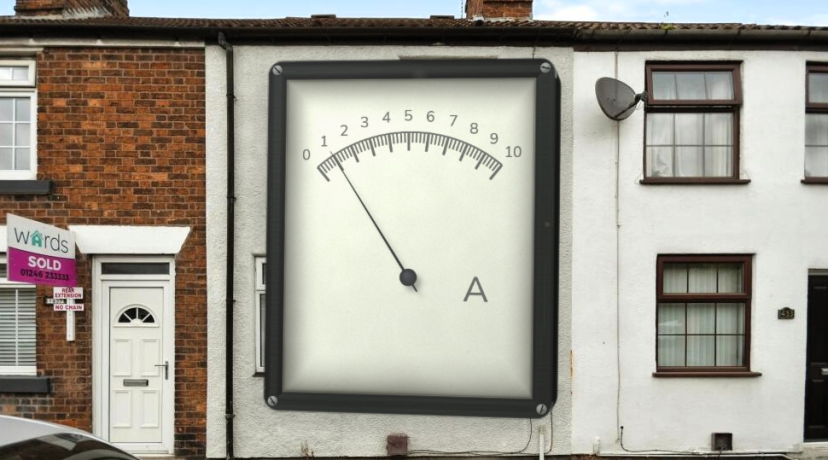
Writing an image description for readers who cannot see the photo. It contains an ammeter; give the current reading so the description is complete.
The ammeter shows 1 A
